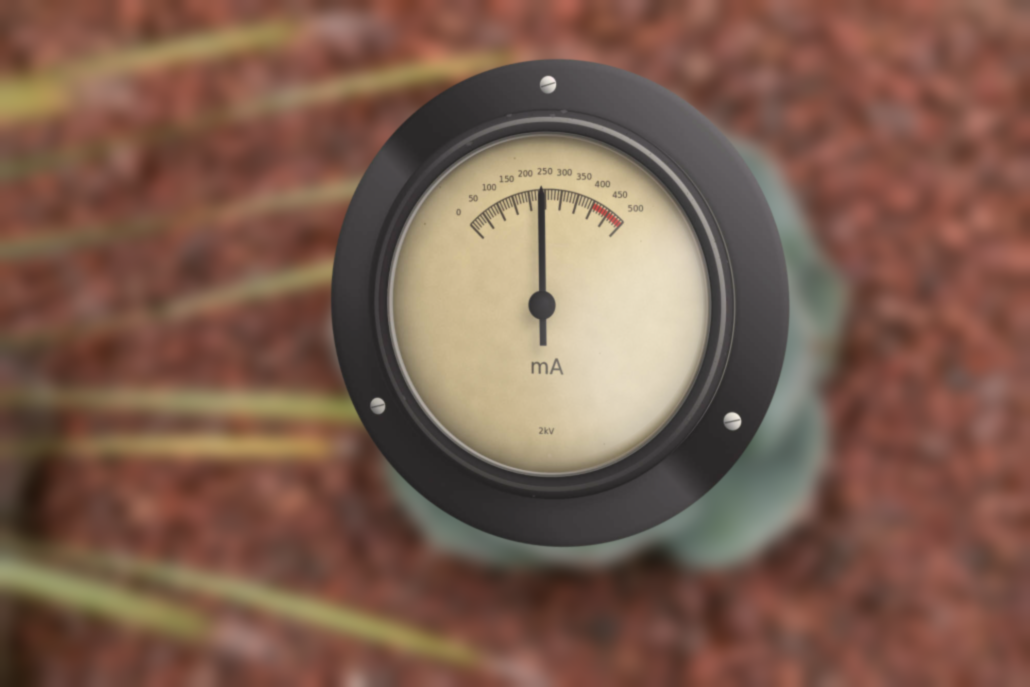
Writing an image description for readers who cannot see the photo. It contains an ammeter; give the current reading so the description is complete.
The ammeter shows 250 mA
